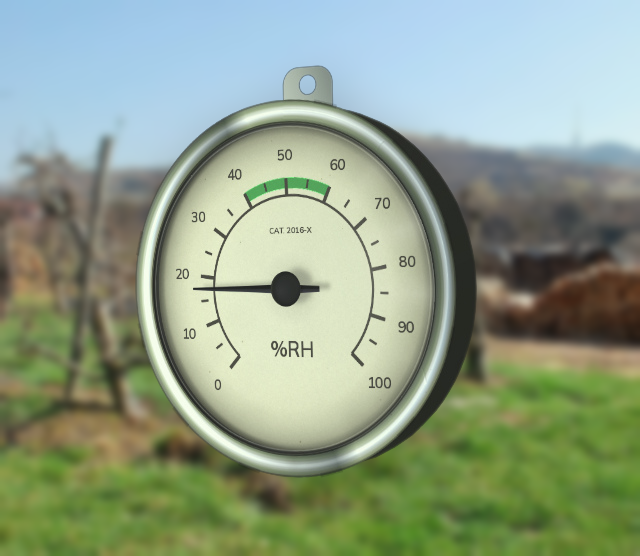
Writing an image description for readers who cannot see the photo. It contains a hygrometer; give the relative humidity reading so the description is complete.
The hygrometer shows 17.5 %
